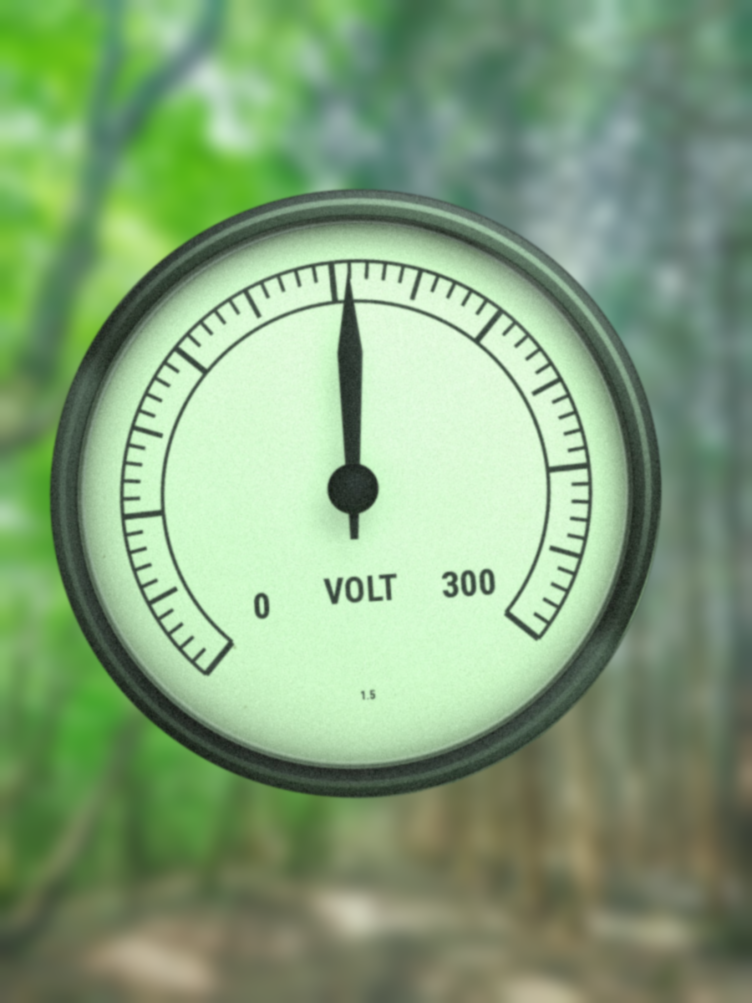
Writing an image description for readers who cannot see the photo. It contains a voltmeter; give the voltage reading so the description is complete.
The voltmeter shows 155 V
